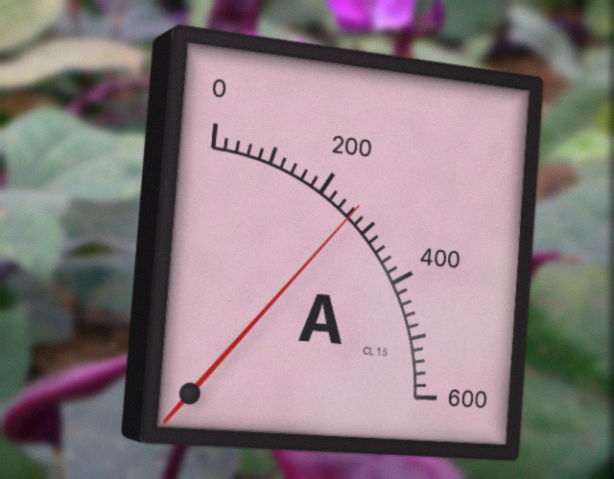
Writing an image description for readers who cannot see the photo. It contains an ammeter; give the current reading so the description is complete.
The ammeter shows 260 A
